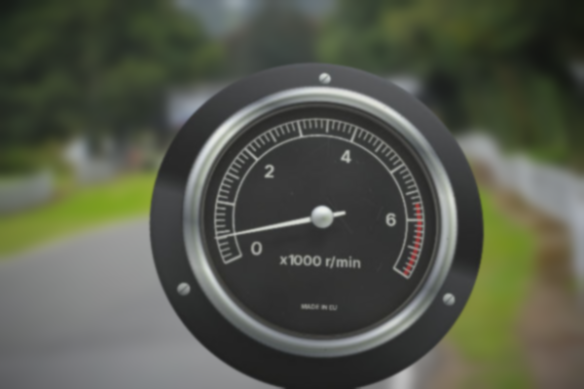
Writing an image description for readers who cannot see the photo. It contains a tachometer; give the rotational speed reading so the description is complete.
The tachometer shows 400 rpm
